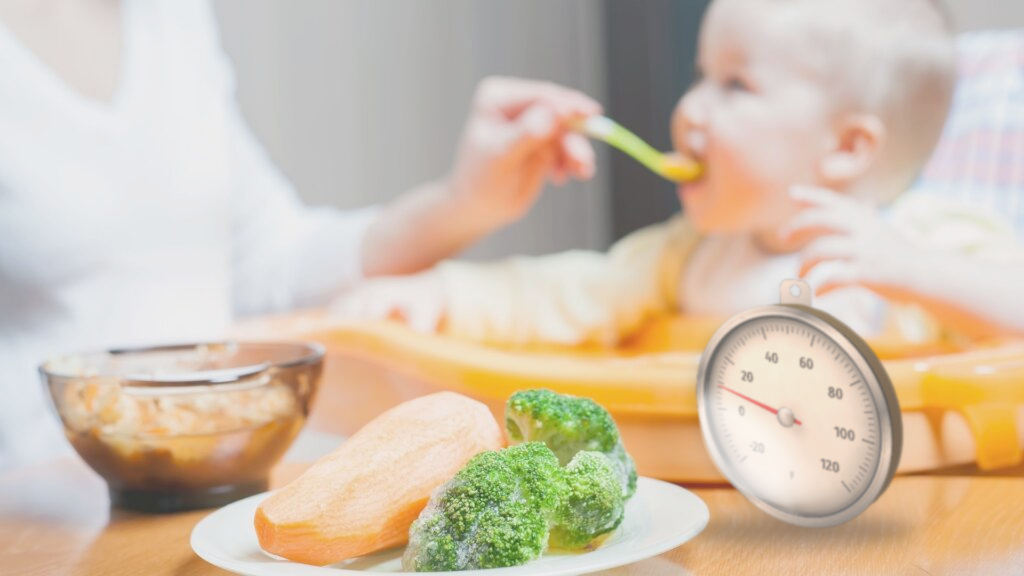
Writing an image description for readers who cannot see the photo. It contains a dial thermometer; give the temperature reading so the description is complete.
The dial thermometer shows 10 °F
